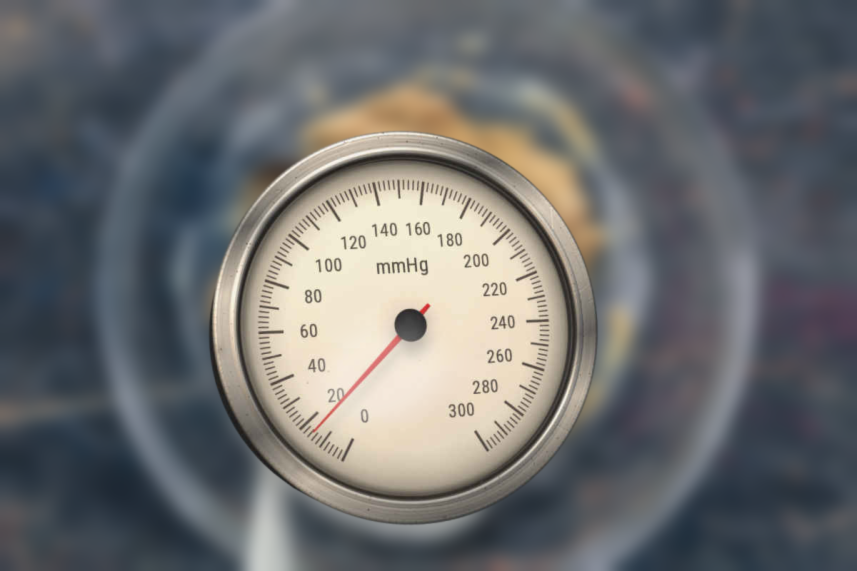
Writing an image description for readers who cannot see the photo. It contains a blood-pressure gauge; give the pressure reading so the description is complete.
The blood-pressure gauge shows 16 mmHg
